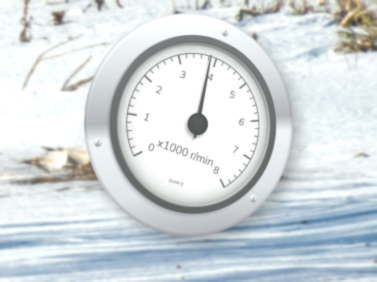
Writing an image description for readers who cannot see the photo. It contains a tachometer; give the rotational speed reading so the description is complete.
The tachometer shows 3800 rpm
